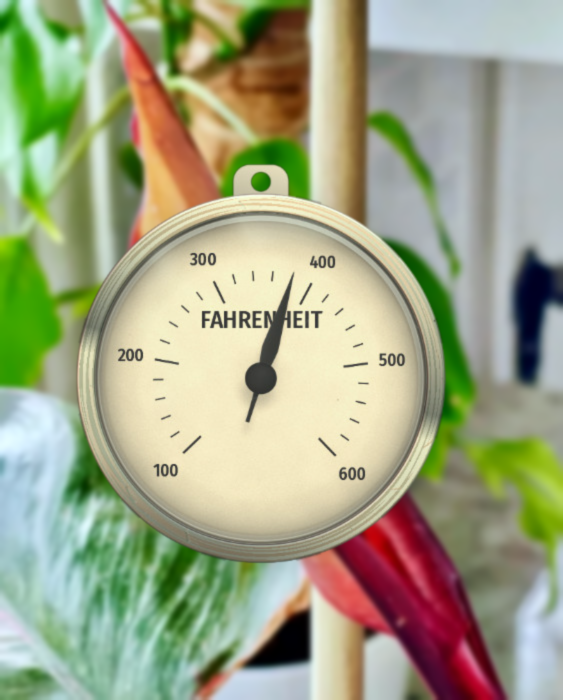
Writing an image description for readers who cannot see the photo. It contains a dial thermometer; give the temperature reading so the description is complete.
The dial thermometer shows 380 °F
